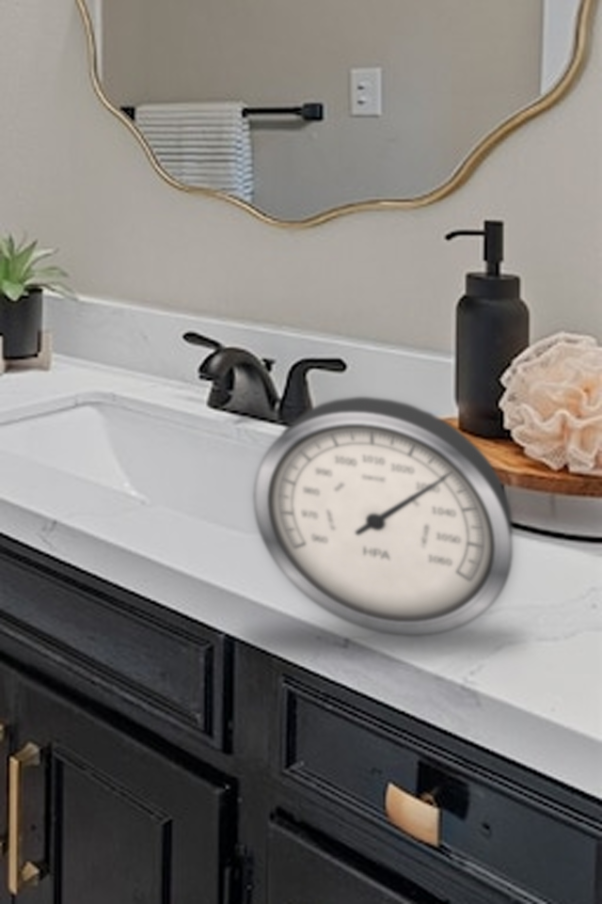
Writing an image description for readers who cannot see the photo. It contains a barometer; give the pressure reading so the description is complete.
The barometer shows 1030 hPa
